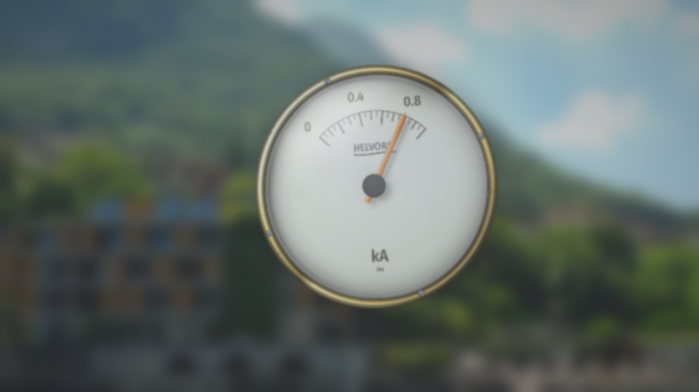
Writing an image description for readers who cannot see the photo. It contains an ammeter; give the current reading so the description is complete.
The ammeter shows 0.8 kA
